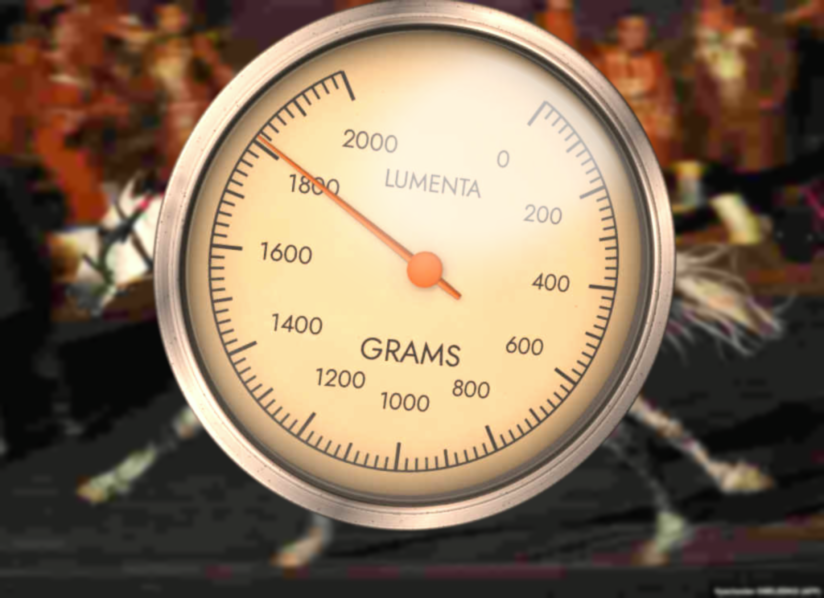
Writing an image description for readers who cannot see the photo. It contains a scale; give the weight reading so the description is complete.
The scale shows 1810 g
